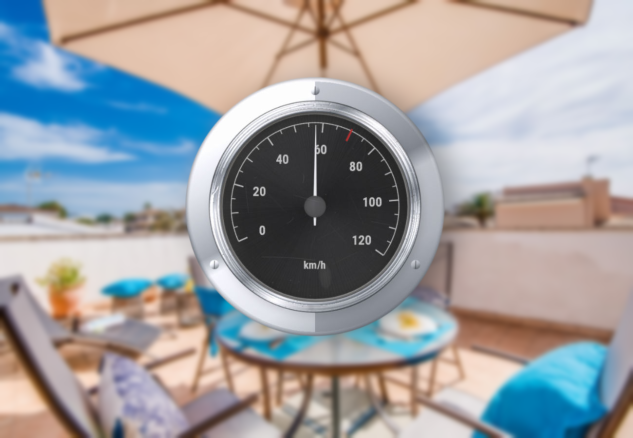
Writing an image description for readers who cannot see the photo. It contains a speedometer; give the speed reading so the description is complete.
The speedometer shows 57.5 km/h
